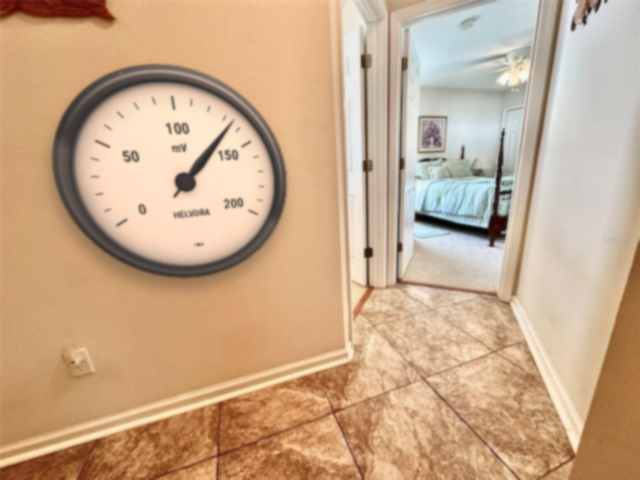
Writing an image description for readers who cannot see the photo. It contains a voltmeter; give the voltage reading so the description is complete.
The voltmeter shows 135 mV
